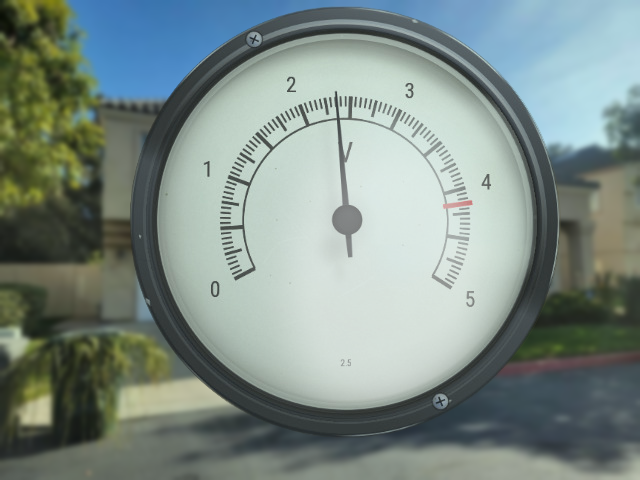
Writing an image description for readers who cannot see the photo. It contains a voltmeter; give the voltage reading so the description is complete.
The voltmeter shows 2.35 V
